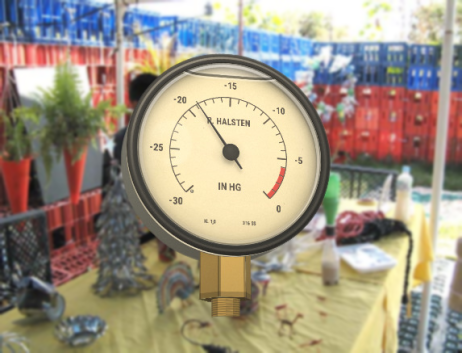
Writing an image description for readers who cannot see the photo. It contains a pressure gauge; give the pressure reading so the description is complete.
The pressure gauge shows -19 inHg
